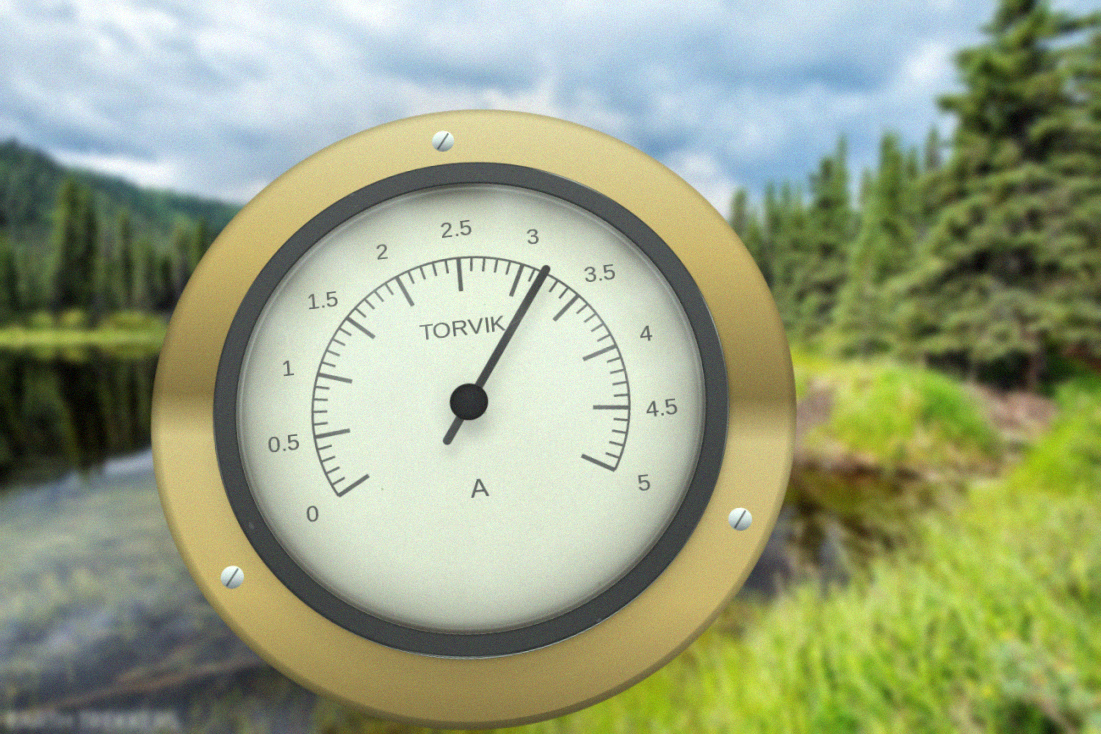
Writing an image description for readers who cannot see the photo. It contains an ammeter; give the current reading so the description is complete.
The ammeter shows 3.2 A
